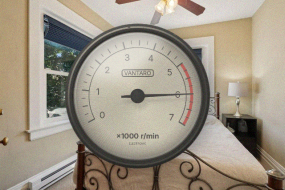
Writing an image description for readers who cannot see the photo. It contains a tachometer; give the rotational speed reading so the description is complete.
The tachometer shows 6000 rpm
